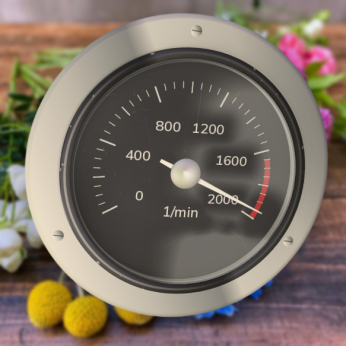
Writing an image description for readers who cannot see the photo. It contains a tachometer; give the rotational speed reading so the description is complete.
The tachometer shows 1950 rpm
